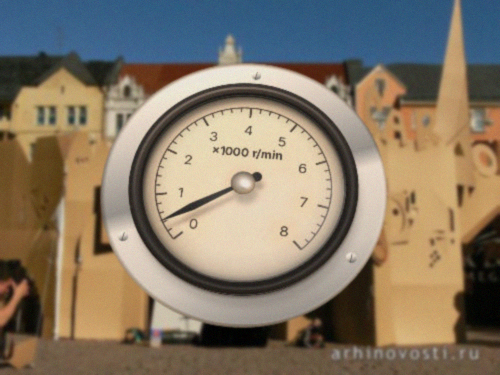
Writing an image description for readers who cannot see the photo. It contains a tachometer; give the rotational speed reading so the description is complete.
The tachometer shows 400 rpm
